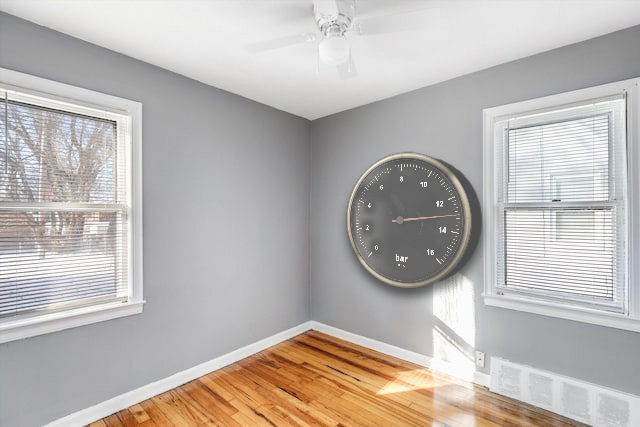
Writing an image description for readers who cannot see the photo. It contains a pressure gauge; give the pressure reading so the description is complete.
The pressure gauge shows 13 bar
